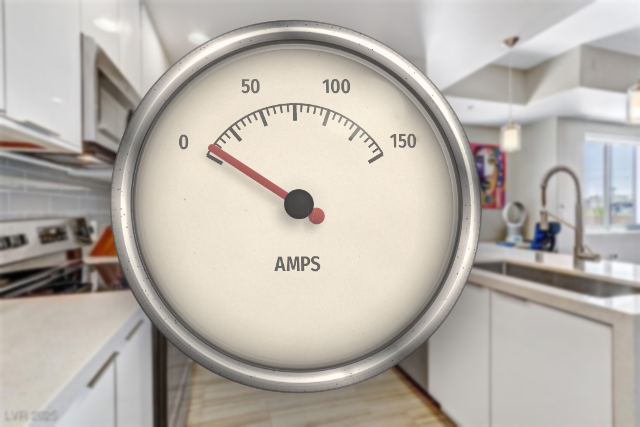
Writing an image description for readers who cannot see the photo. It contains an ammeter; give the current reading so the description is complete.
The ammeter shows 5 A
